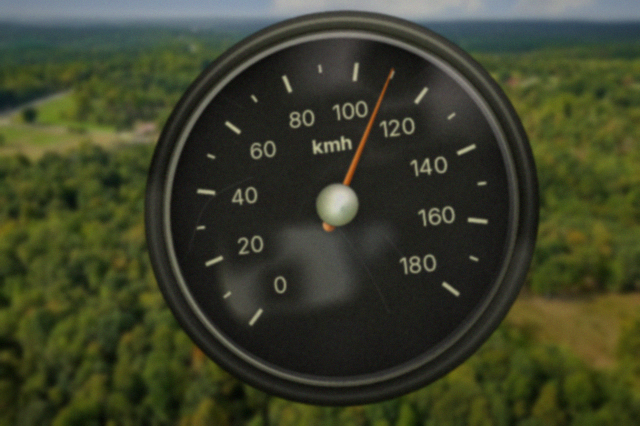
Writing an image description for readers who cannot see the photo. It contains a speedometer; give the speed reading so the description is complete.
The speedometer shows 110 km/h
